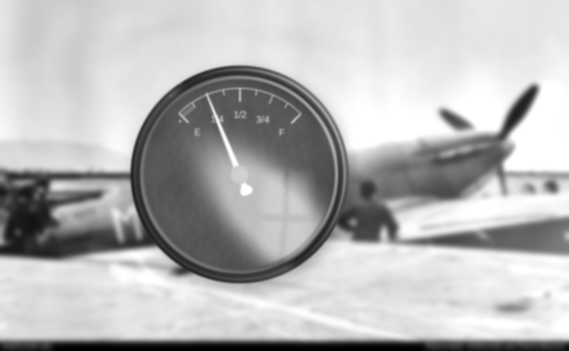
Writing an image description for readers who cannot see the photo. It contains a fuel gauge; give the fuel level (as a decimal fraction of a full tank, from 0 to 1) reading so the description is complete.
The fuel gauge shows 0.25
